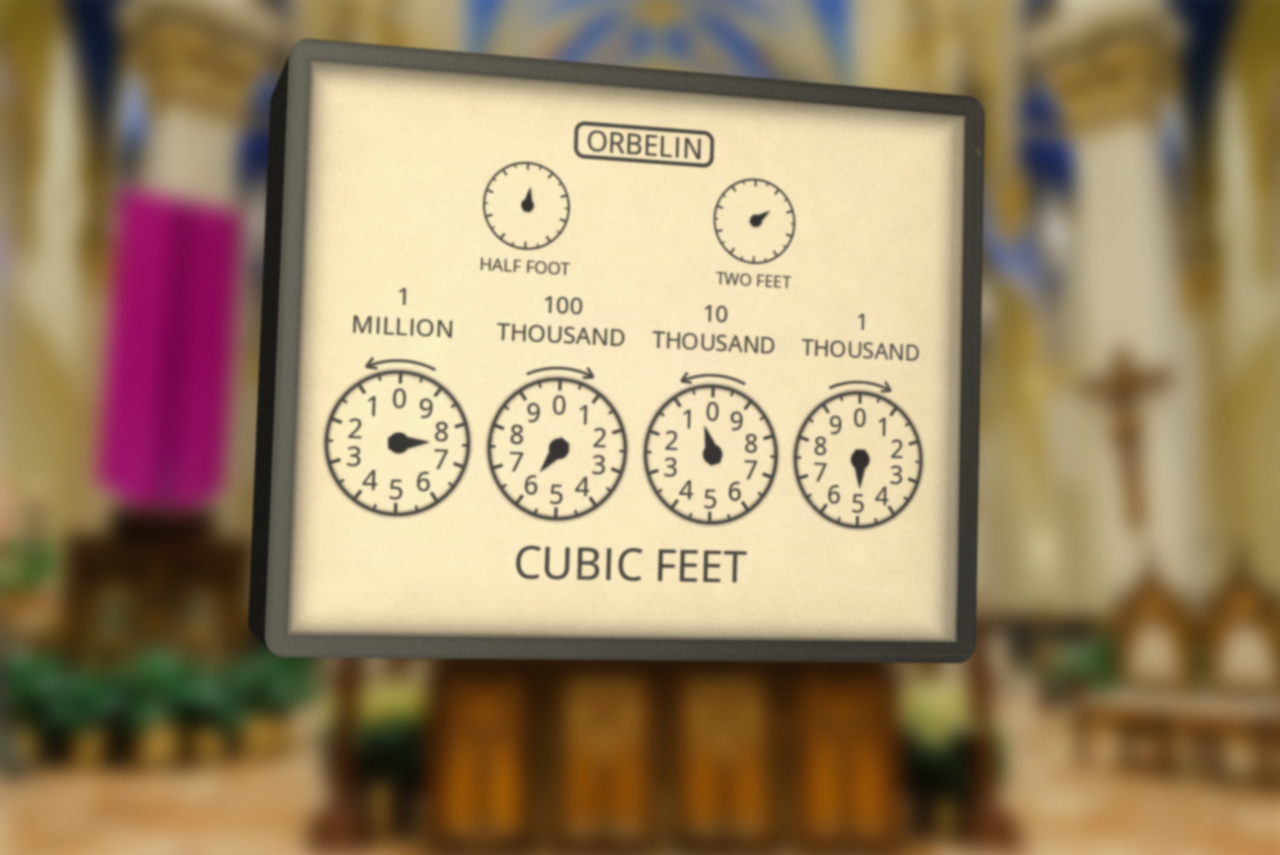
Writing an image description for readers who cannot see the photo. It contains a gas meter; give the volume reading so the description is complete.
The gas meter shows 760500 ft³
